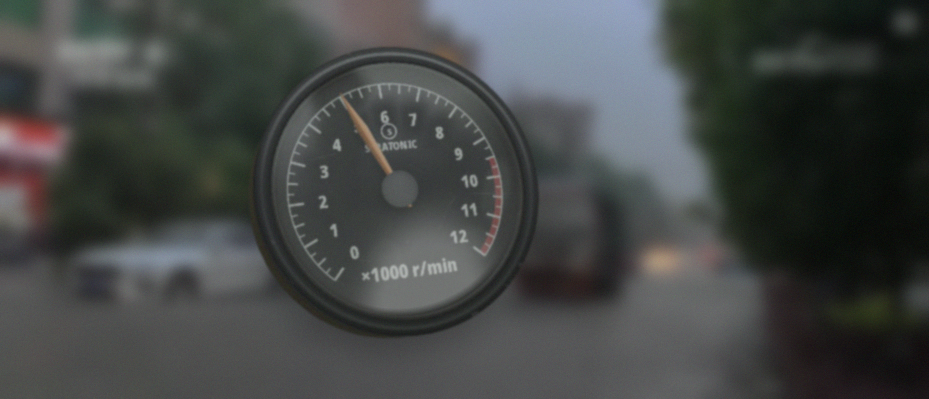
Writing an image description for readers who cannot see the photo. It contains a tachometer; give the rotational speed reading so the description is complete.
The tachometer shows 5000 rpm
